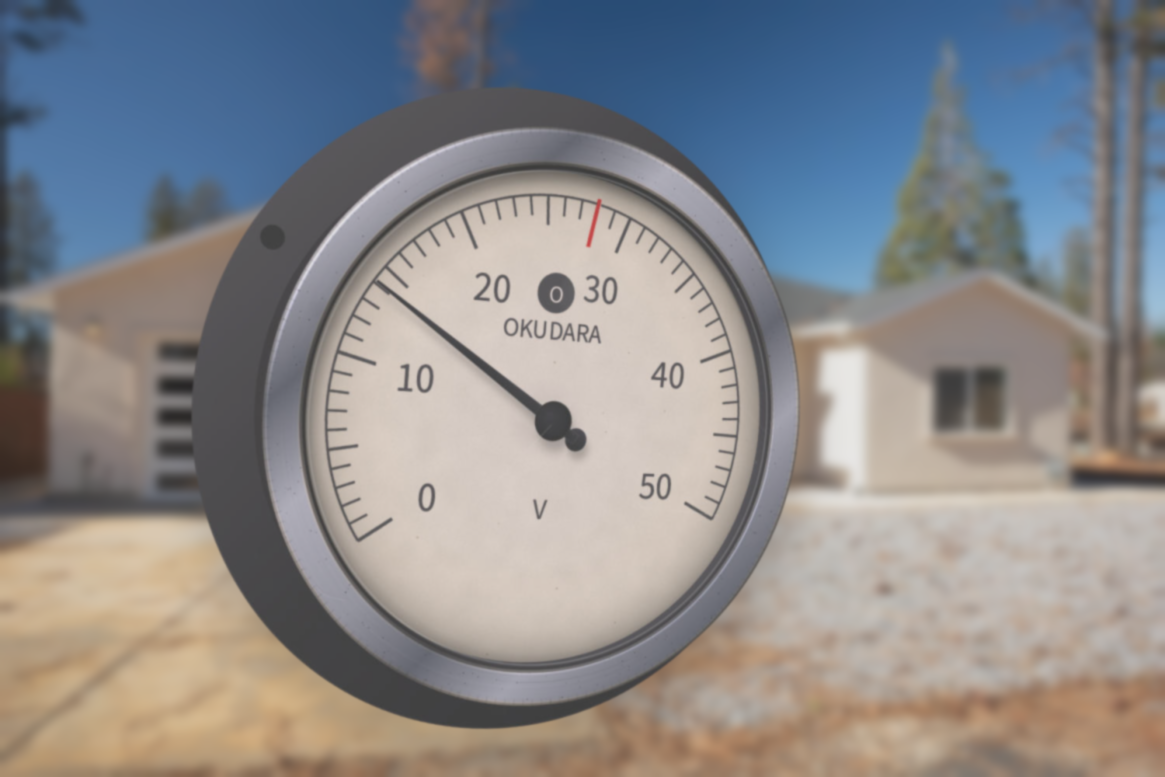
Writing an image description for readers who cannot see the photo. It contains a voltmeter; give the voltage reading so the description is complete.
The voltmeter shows 14 V
